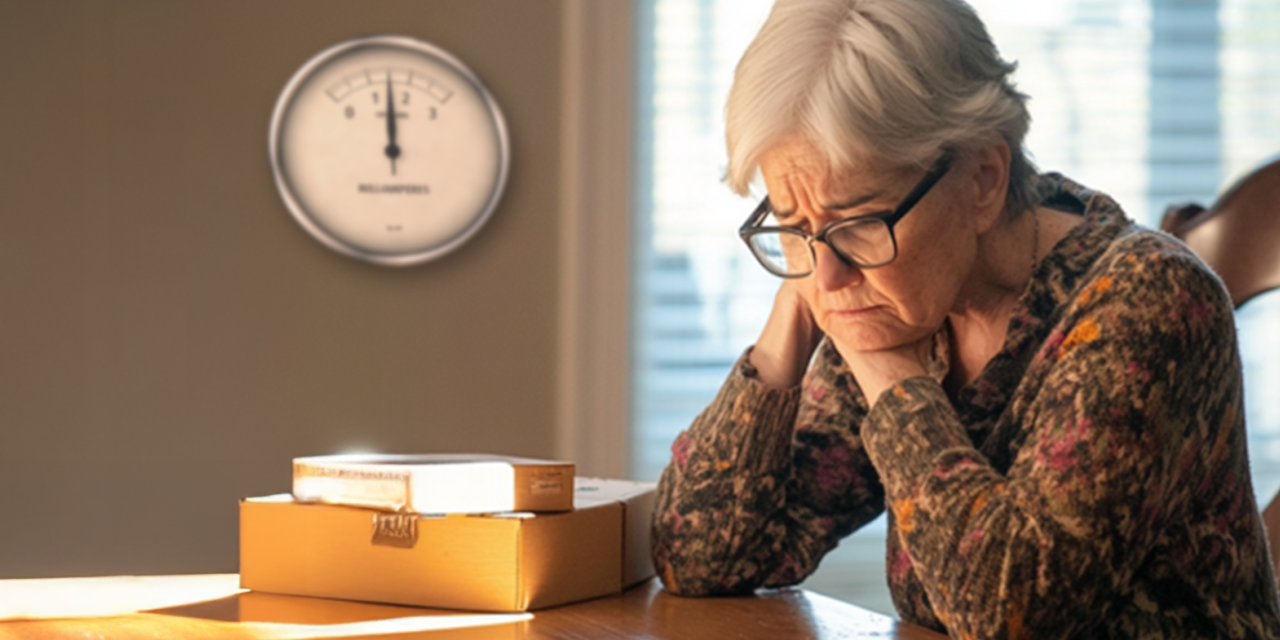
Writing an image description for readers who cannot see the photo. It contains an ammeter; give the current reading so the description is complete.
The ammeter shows 1.5 mA
